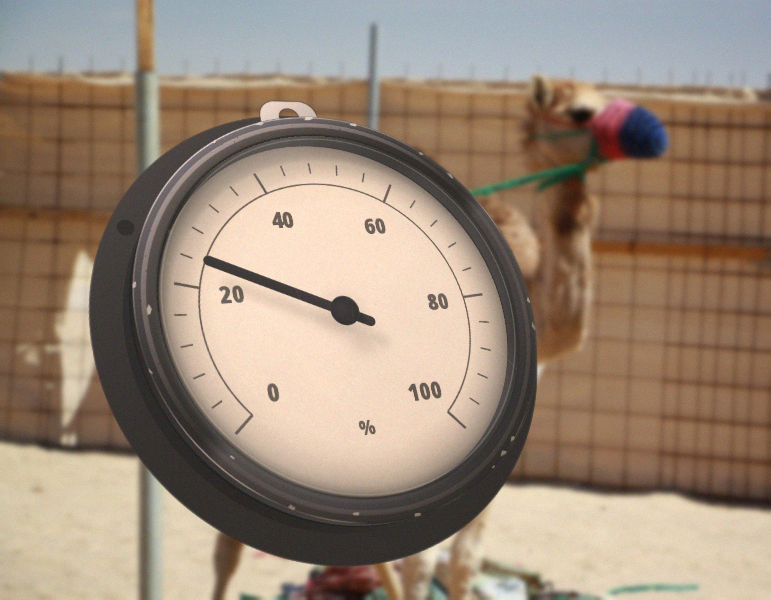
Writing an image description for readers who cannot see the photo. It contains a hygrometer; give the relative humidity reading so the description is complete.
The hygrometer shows 24 %
